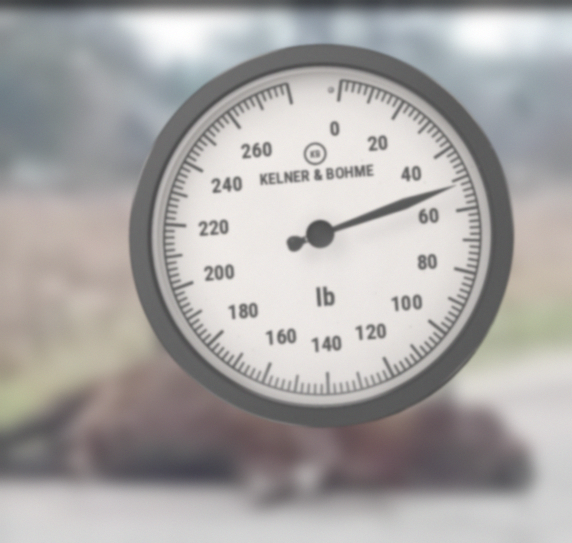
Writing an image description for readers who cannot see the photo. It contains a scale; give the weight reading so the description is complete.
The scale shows 52 lb
